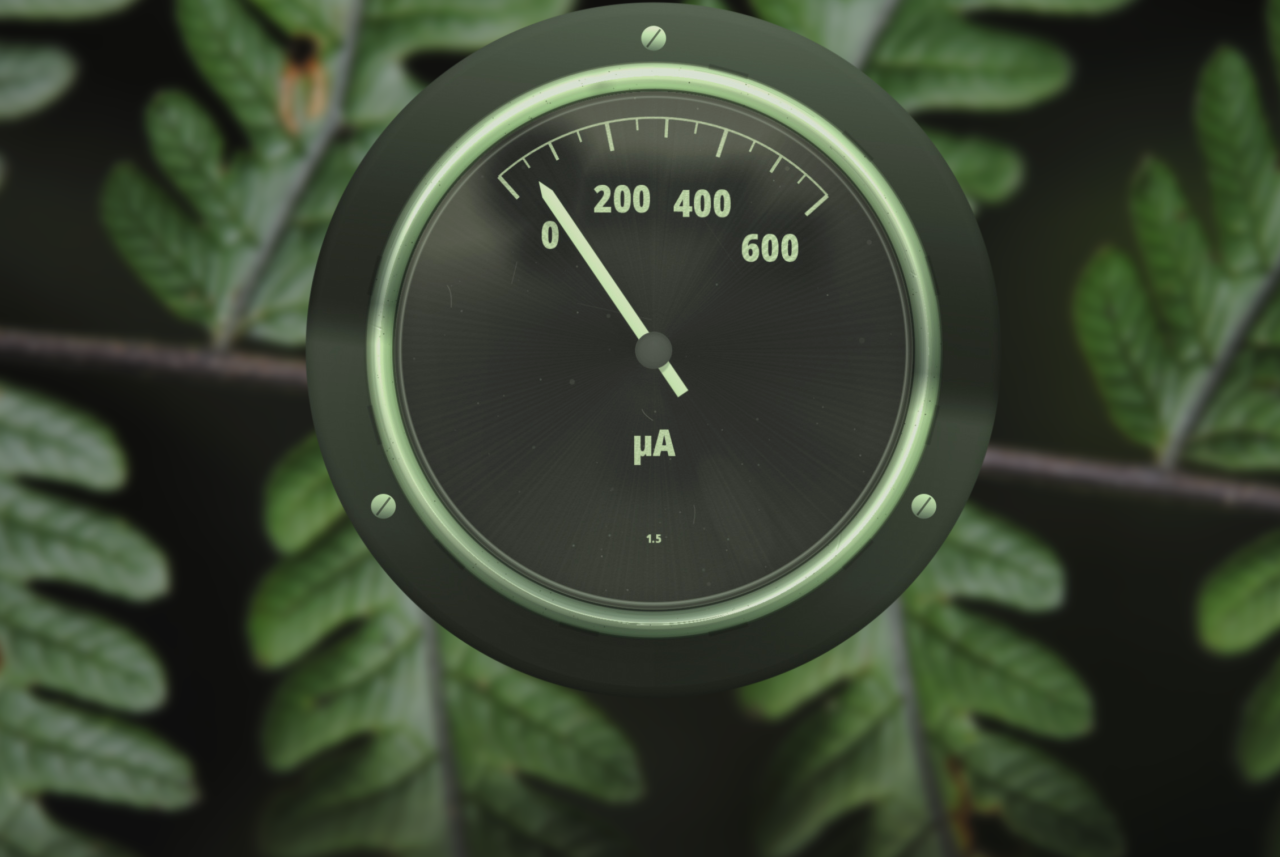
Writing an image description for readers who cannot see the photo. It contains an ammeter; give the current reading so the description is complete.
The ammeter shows 50 µA
